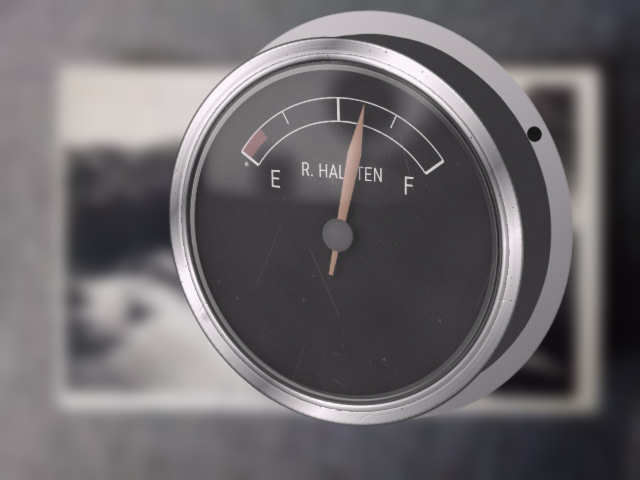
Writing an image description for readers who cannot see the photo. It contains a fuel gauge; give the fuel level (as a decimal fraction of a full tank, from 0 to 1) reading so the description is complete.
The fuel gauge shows 0.625
